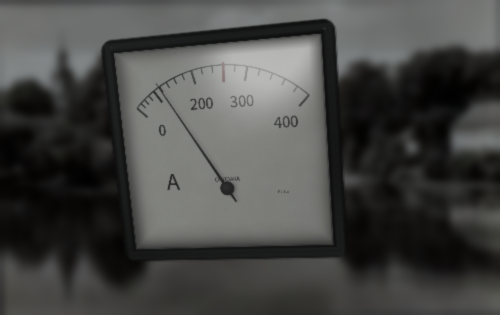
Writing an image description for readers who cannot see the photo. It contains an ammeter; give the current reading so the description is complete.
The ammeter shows 120 A
